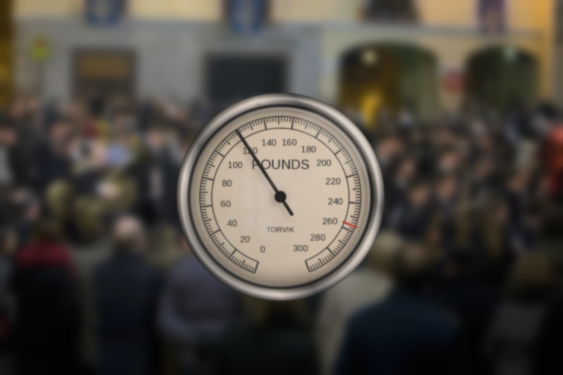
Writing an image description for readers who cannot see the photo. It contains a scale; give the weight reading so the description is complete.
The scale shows 120 lb
